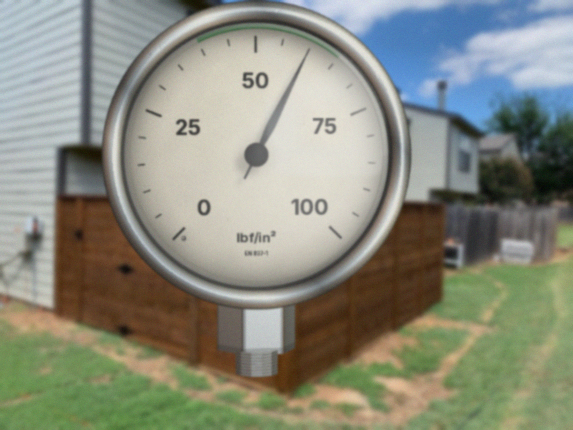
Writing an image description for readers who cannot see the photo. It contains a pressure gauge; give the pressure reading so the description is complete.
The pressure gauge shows 60 psi
